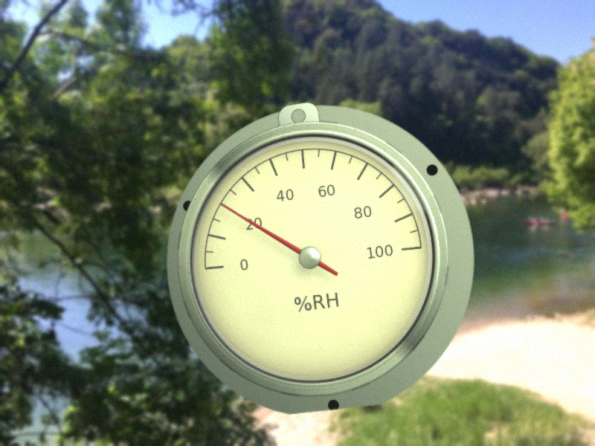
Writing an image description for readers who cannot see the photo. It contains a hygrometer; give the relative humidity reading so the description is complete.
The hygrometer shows 20 %
